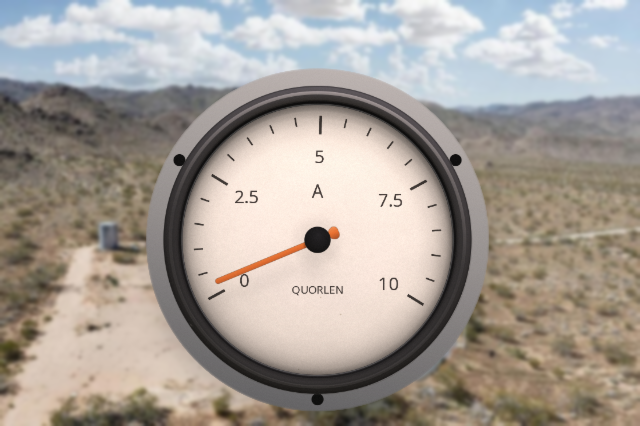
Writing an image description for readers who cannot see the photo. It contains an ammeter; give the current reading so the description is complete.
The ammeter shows 0.25 A
